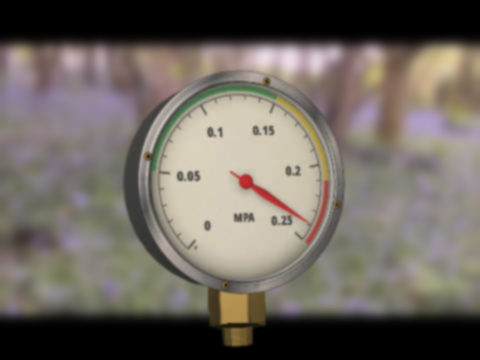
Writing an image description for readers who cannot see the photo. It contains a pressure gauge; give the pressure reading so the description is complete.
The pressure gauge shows 0.24 MPa
